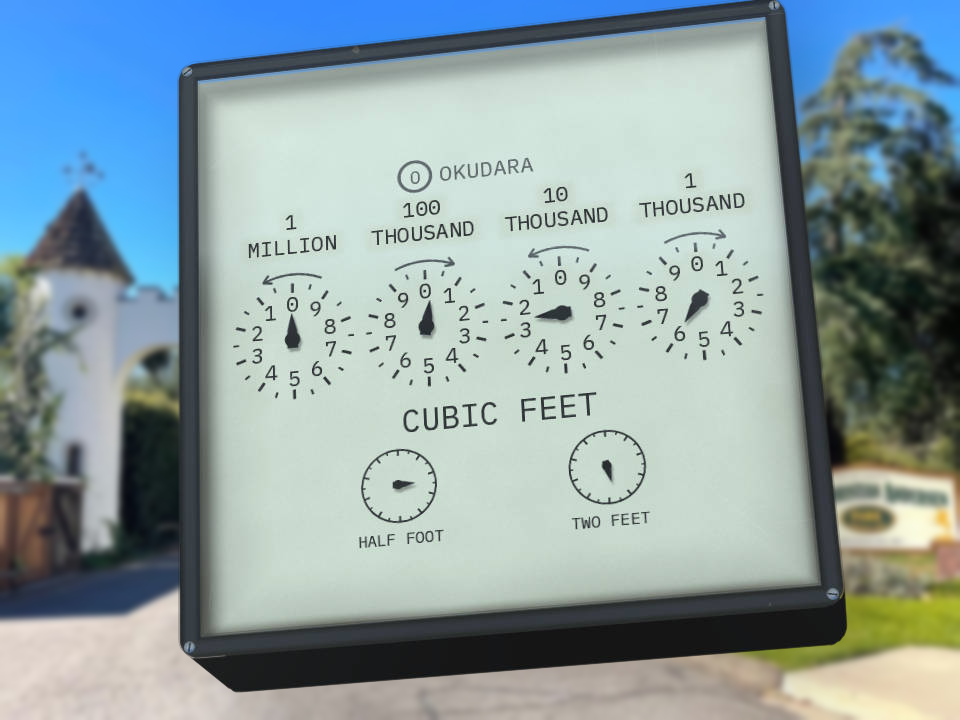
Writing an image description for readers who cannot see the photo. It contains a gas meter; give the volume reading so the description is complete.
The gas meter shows 2600 ft³
